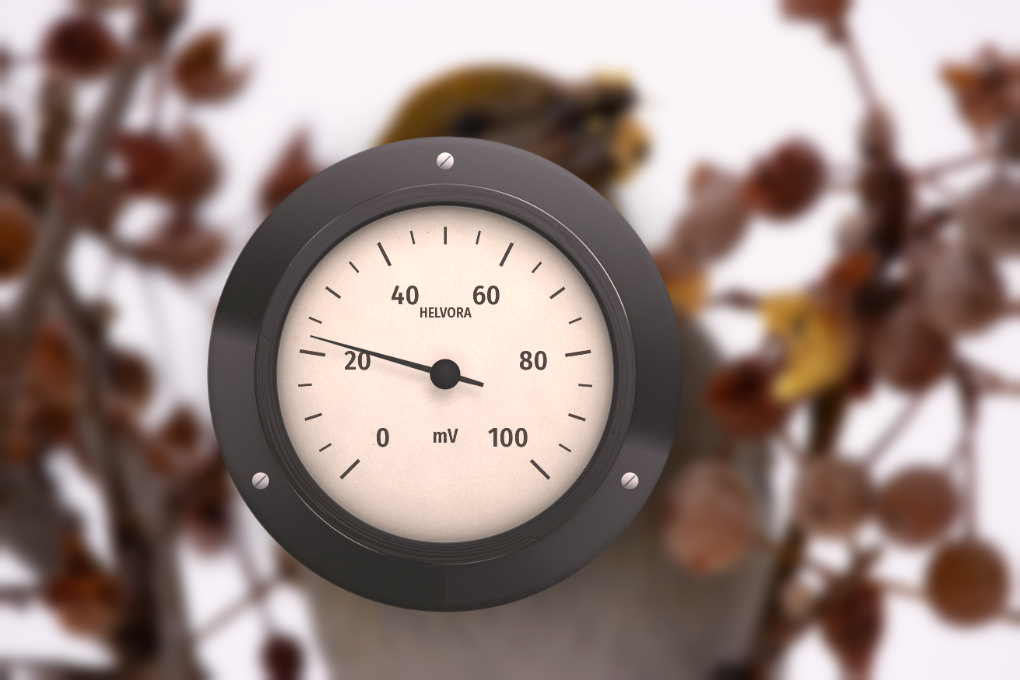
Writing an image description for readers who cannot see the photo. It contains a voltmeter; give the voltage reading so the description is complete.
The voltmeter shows 22.5 mV
